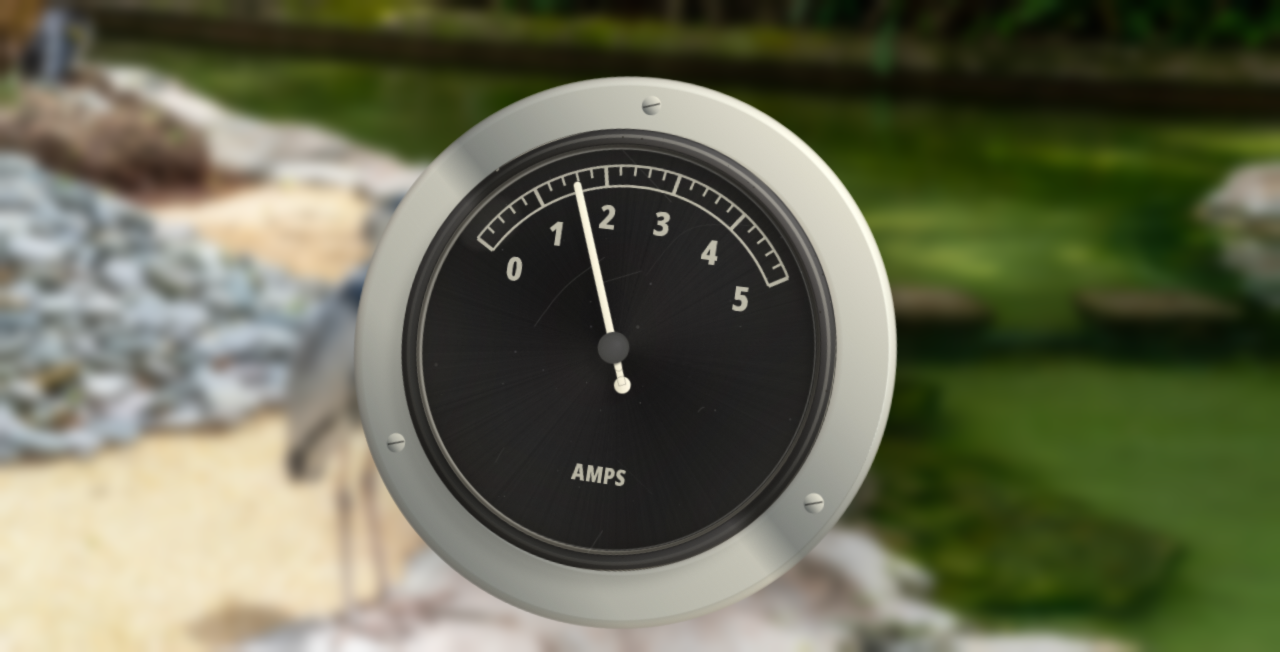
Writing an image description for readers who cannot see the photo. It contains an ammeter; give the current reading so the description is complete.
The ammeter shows 1.6 A
